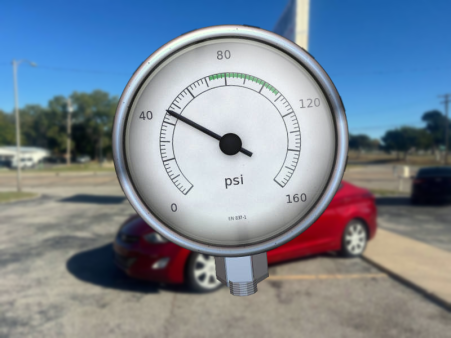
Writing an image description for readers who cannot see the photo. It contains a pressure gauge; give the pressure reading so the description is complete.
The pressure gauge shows 46 psi
